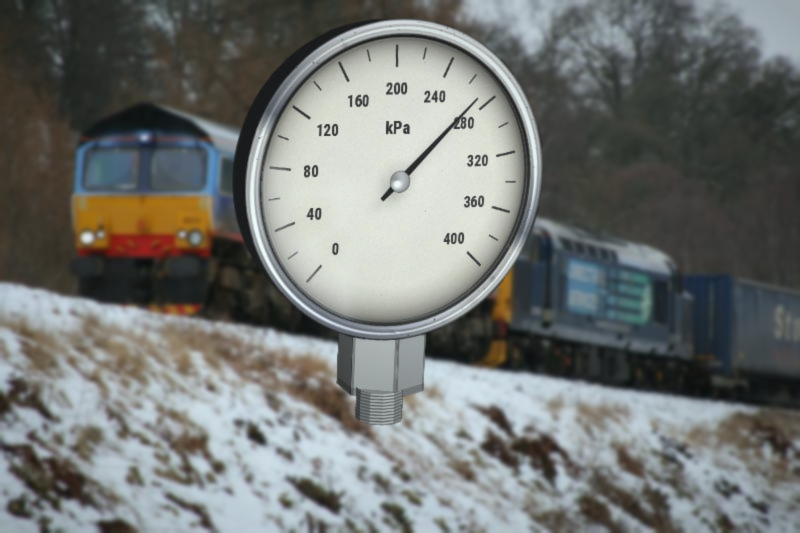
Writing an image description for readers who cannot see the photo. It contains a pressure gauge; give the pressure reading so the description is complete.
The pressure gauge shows 270 kPa
